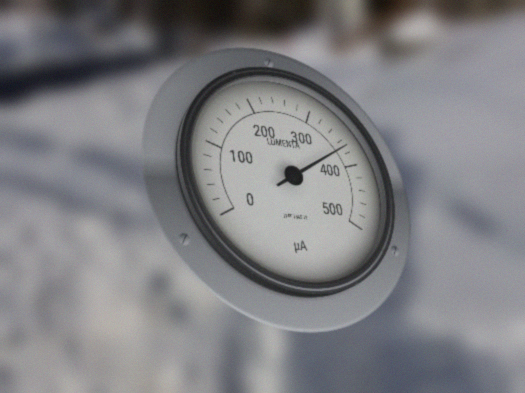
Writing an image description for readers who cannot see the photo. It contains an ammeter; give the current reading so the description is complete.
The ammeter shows 370 µA
